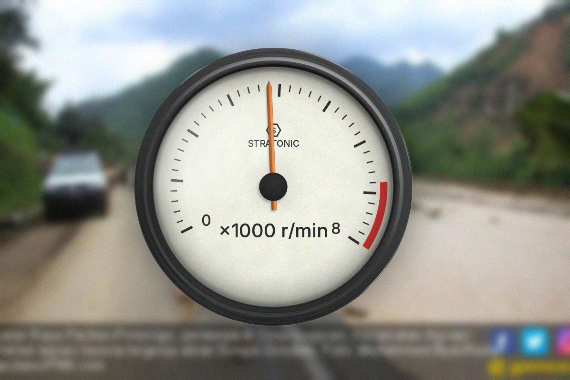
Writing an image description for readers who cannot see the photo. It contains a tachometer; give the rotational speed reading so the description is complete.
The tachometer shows 3800 rpm
